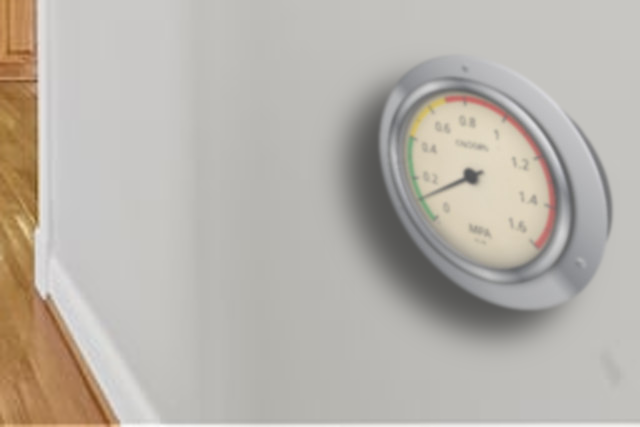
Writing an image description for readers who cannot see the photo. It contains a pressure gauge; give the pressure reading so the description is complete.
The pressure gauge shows 0.1 MPa
